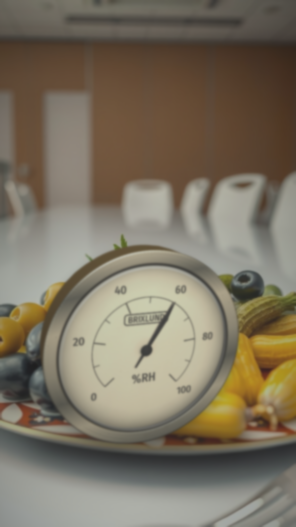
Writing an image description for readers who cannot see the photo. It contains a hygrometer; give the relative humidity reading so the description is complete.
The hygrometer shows 60 %
